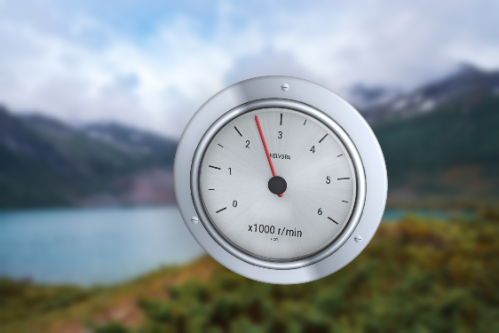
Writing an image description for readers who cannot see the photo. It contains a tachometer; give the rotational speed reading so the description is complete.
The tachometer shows 2500 rpm
